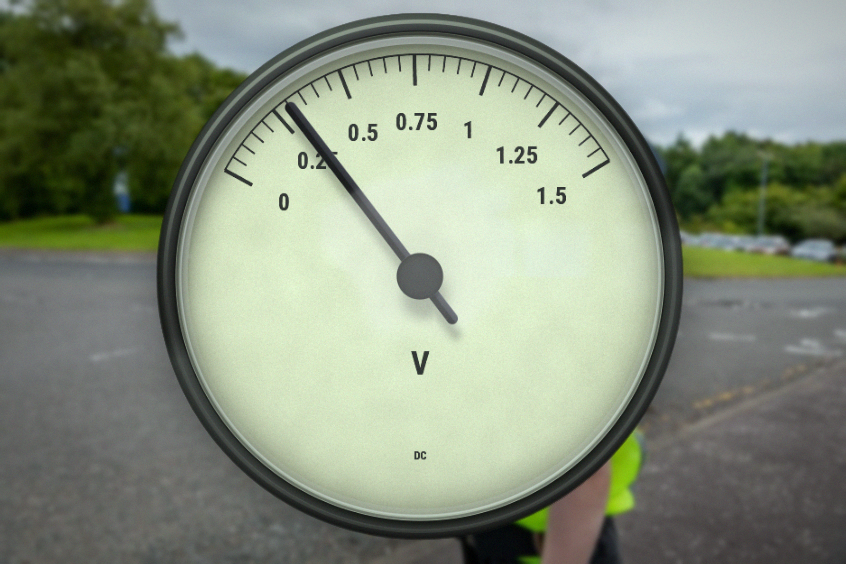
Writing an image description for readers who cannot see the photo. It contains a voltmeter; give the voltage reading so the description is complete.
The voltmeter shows 0.3 V
